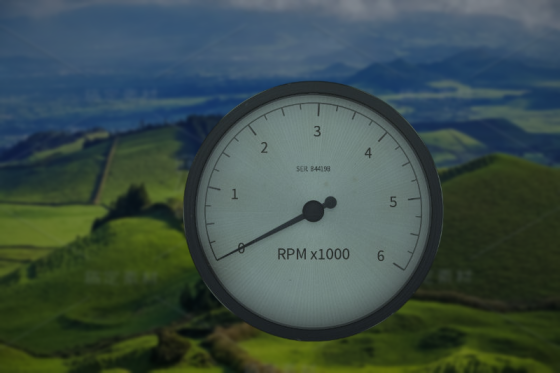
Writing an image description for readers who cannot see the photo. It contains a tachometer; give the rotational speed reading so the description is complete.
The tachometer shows 0 rpm
